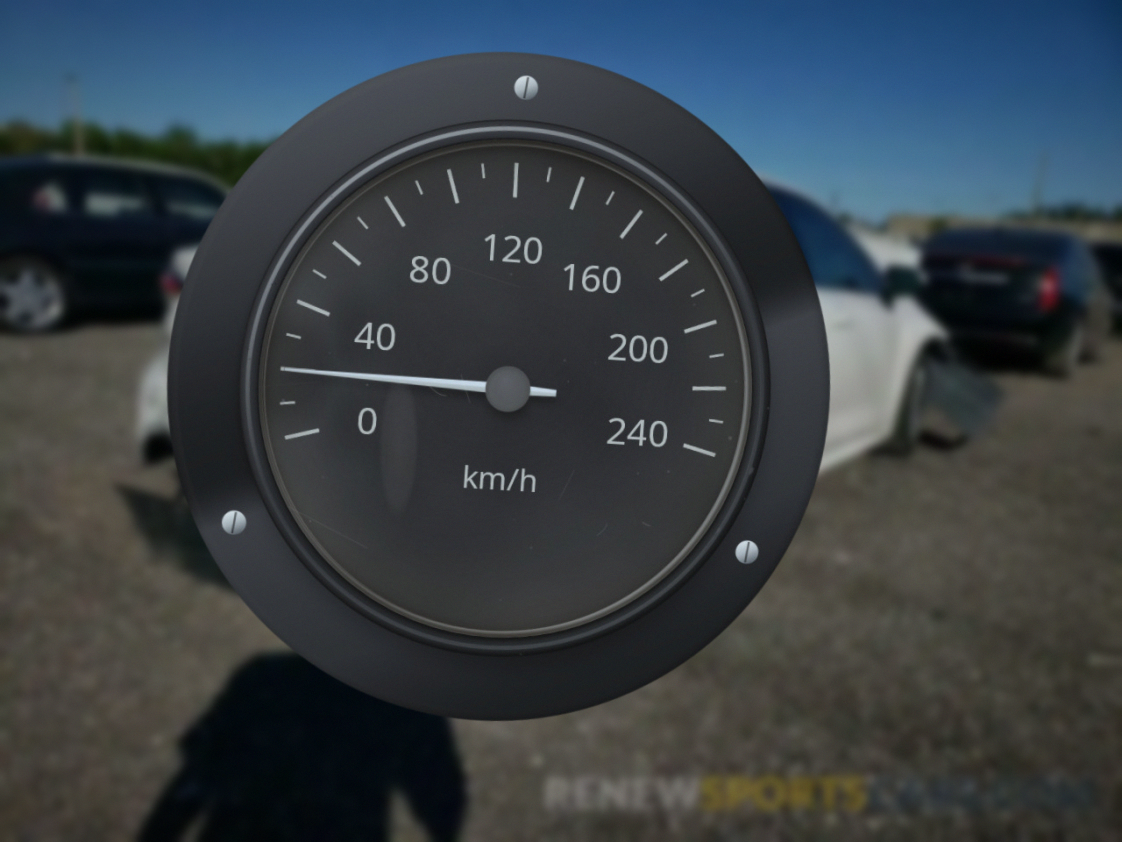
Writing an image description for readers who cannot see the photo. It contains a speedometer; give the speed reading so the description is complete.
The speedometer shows 20 km/h
